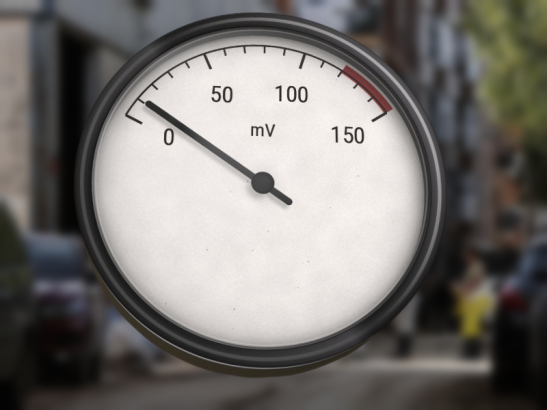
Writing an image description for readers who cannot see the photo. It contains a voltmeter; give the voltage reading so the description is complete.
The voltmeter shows 10 mV
